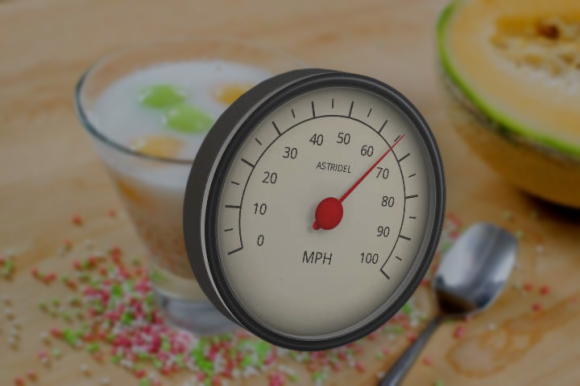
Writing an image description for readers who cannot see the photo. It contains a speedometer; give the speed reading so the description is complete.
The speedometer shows 65 mph
